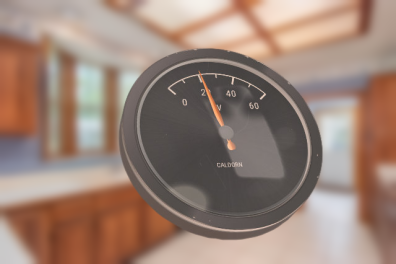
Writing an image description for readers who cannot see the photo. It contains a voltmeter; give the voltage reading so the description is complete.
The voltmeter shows 20 V
